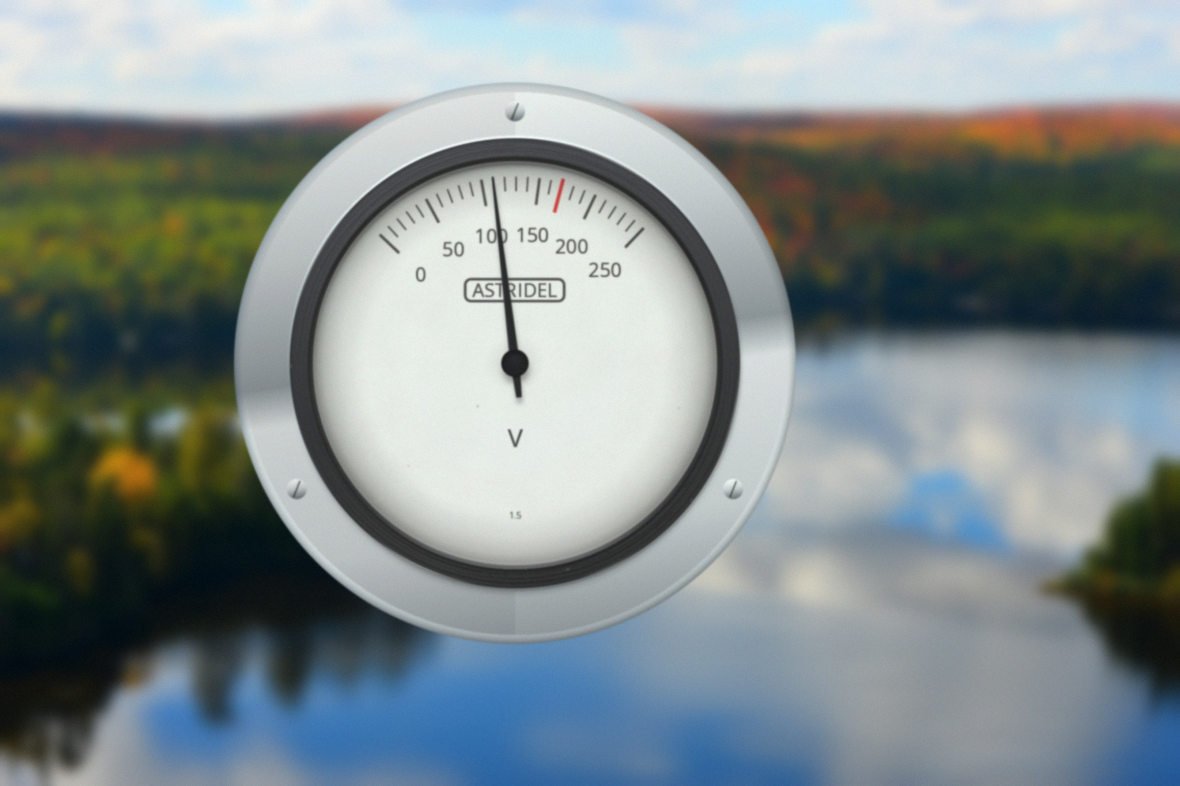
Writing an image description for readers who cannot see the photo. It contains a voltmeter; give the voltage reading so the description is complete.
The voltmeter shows 110 V
